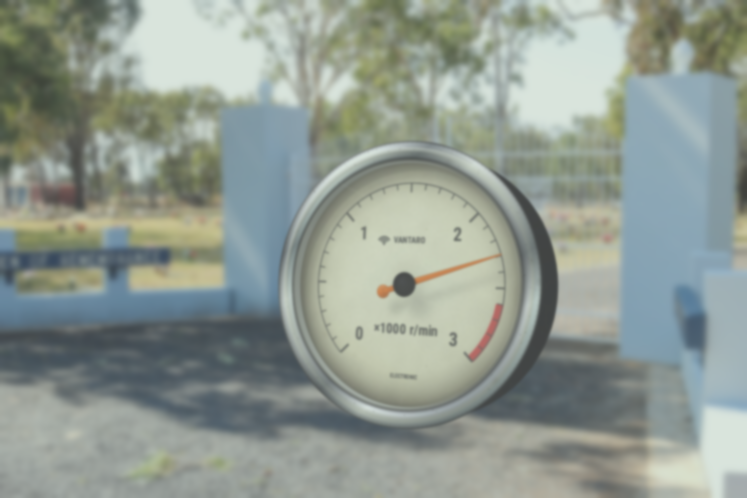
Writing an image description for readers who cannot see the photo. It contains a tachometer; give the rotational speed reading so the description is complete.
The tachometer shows 2300 rpm
